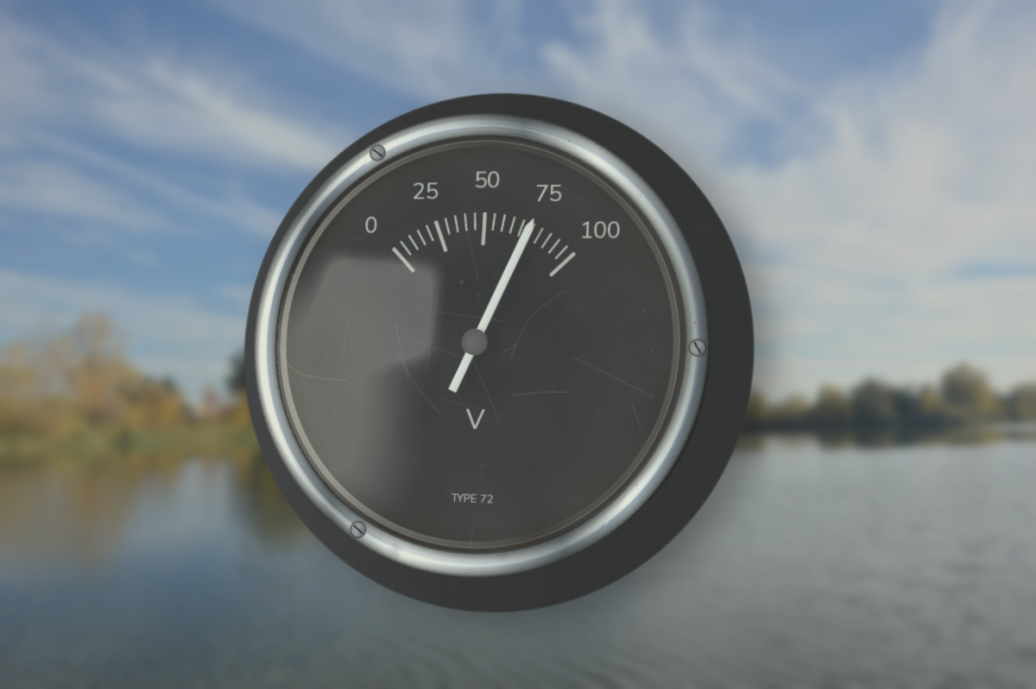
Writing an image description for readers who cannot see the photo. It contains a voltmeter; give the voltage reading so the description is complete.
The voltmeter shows 75 V
